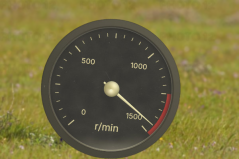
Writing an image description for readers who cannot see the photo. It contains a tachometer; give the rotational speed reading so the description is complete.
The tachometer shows 1450 rpm
